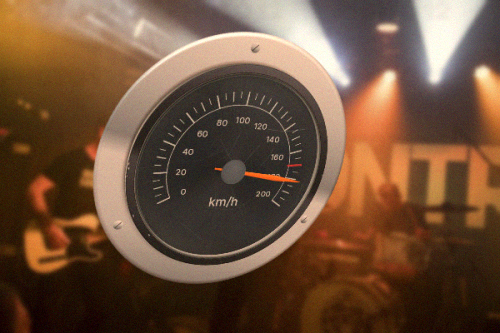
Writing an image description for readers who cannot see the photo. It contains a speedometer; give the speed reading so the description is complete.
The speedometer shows 180 km/h
